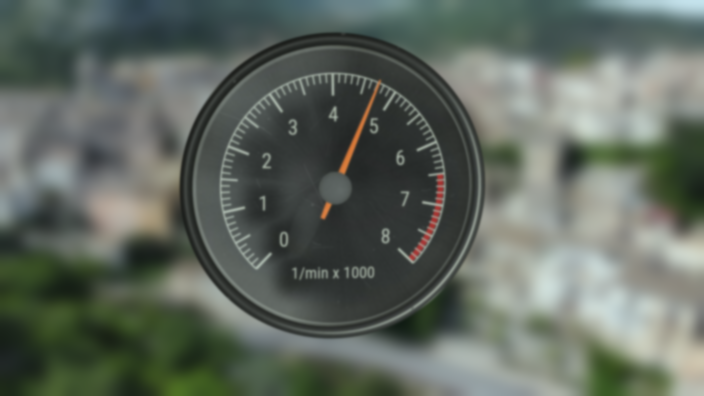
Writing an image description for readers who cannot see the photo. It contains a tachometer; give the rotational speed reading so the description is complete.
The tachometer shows 4700 rpm
